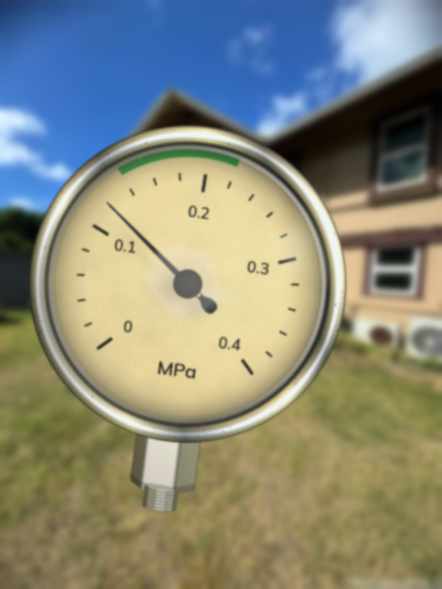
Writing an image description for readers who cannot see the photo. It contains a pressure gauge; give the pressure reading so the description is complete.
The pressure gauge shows 0.12 MPa
